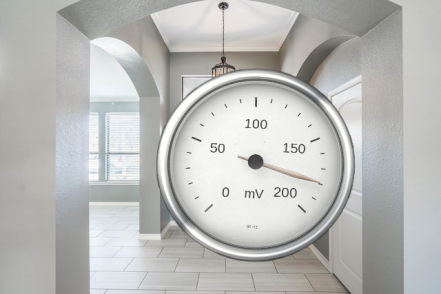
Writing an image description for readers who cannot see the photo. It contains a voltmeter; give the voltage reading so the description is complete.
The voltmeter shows 180 mV
